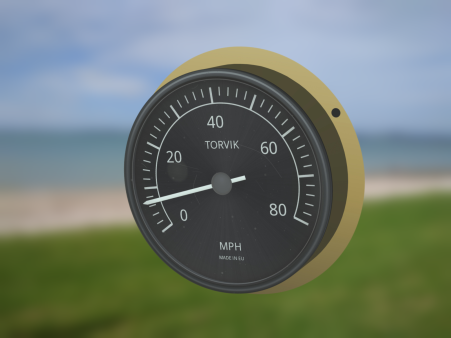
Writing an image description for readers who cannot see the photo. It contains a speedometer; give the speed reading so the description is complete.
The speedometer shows 7 mph
